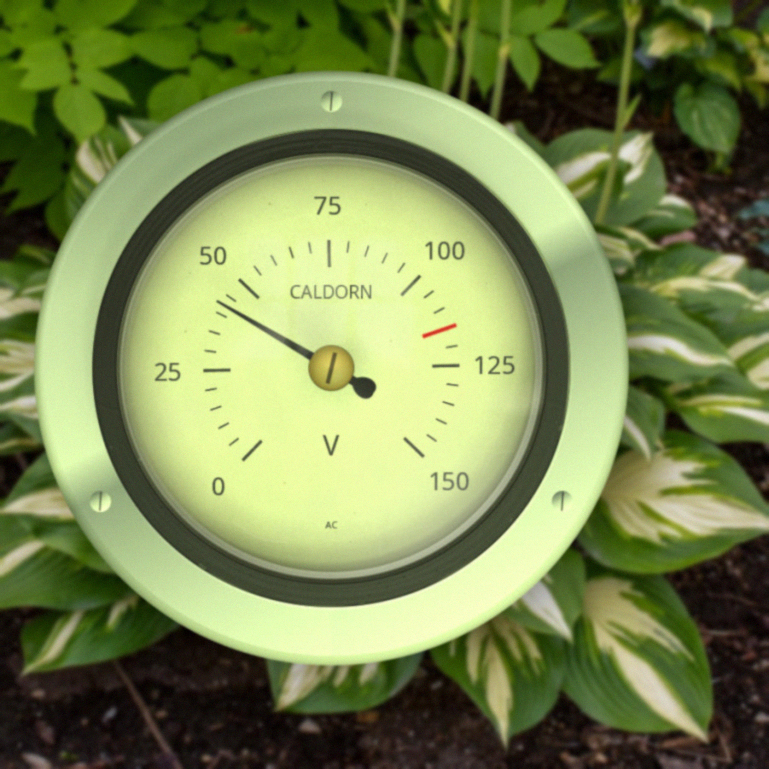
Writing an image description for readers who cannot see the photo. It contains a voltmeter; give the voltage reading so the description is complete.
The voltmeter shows 42.5 V
